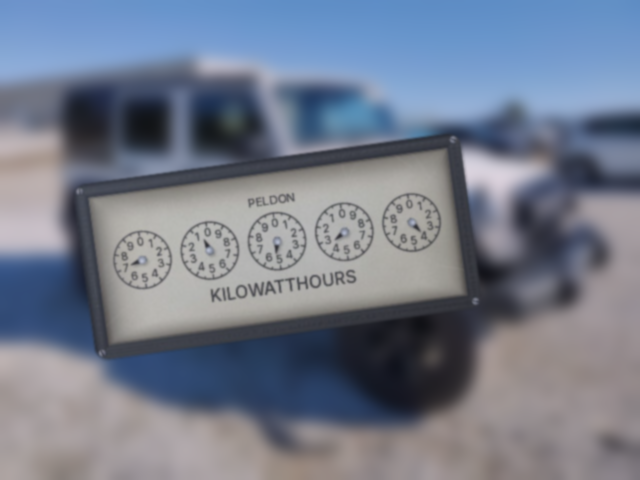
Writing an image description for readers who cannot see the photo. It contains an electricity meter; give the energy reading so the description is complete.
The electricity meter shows 70534 kWh
